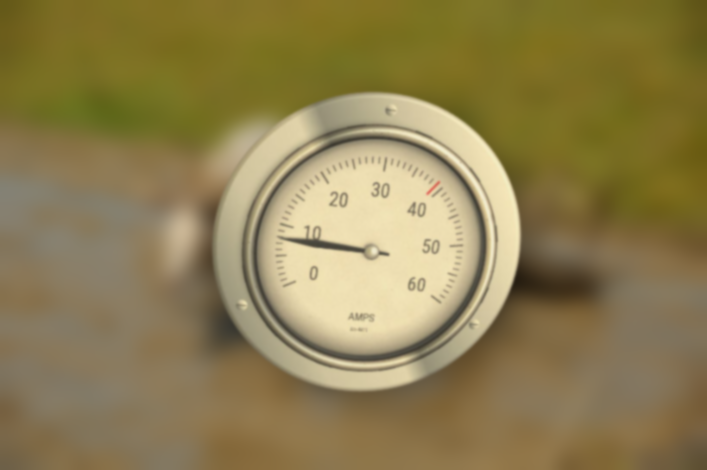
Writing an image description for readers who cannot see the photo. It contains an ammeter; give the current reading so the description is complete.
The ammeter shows 8 A
